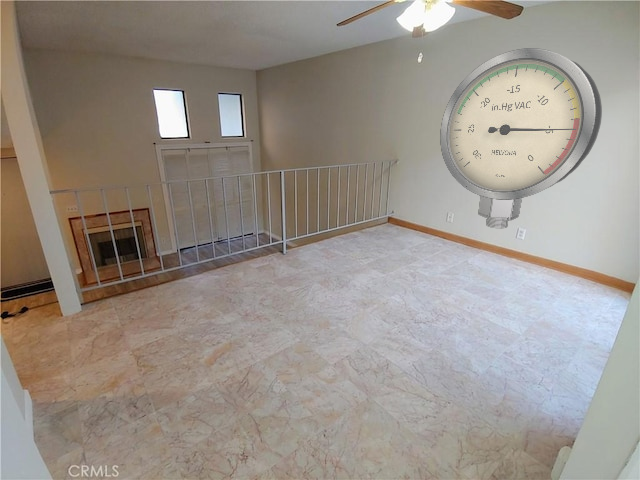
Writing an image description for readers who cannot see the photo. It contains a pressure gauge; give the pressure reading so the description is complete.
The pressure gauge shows -5 inHg
